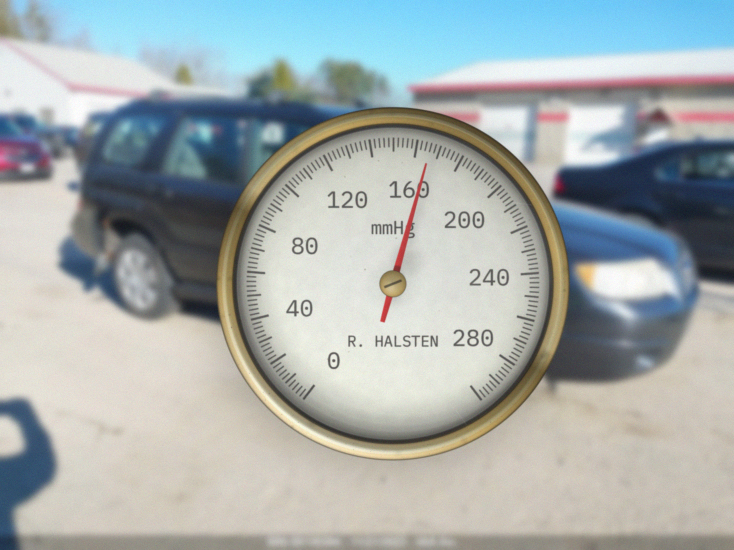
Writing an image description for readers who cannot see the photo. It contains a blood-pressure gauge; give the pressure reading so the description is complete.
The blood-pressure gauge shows 166 mmHg
